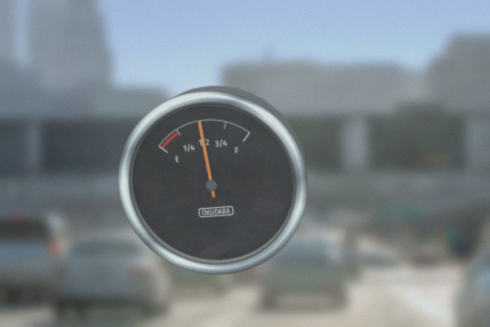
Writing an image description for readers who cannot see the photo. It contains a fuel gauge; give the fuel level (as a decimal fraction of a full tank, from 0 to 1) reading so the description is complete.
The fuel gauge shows 0.5
